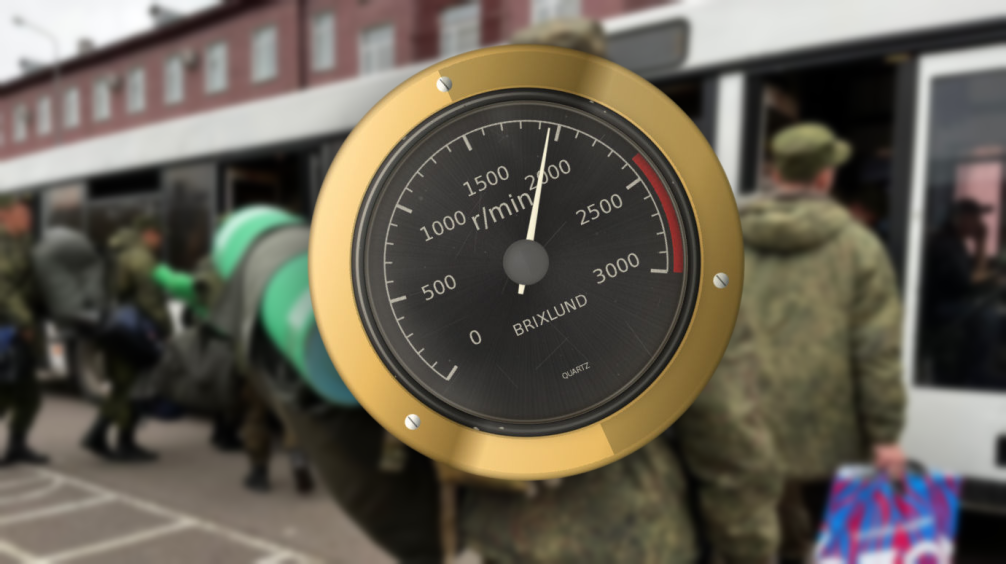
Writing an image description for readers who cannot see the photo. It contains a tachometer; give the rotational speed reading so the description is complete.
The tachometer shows 1950 rpm
